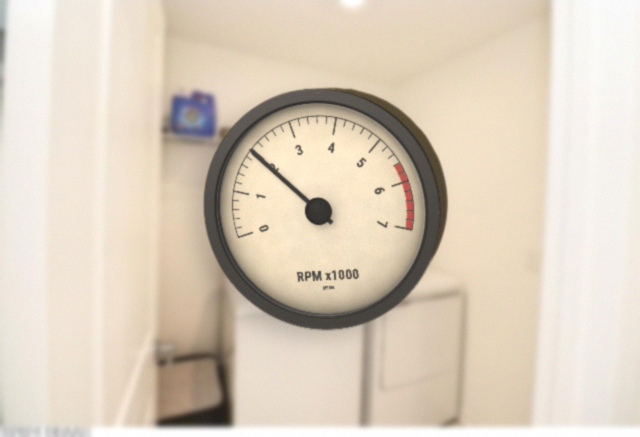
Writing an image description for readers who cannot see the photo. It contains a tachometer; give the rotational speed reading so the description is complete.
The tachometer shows 2000 rpm
